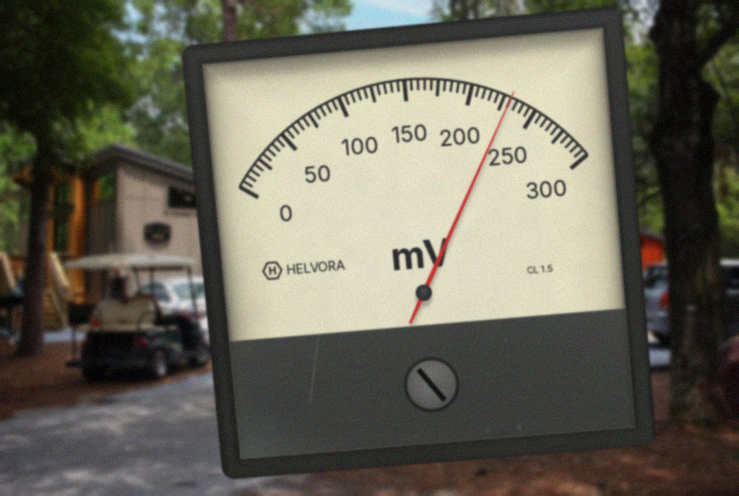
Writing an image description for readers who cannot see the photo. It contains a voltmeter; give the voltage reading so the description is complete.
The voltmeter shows 230 mV
